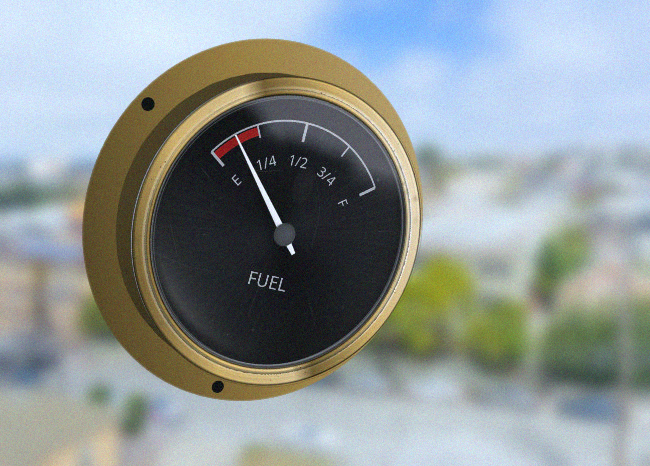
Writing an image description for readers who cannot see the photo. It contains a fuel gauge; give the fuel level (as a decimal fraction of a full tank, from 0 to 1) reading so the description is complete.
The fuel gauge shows 0.125
